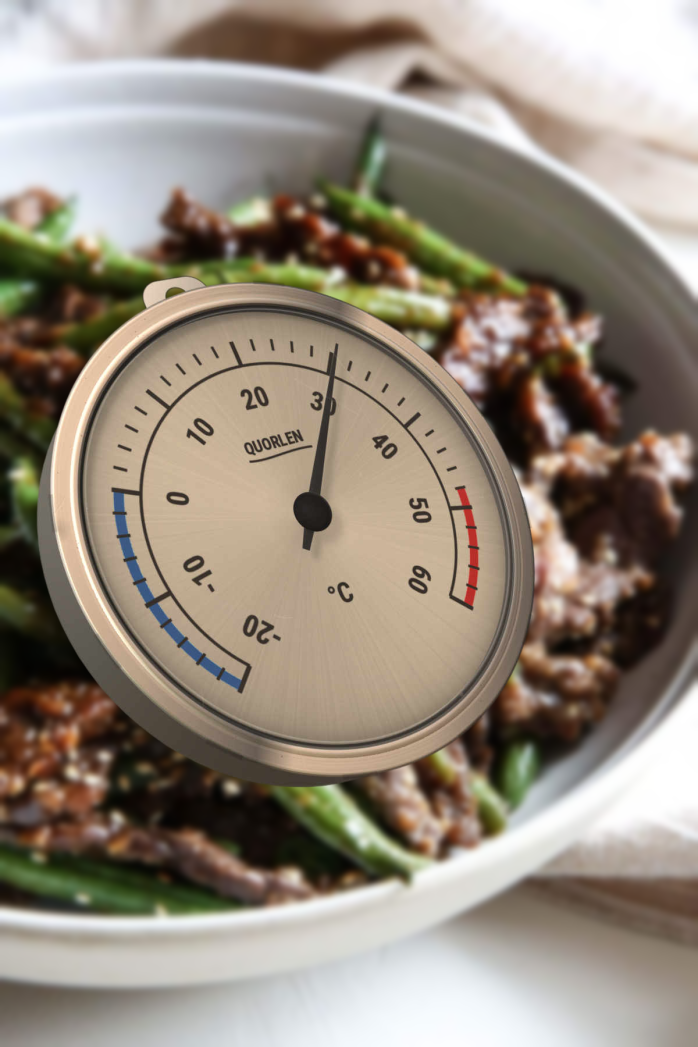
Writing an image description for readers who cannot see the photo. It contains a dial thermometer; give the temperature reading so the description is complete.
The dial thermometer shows 30 °C
